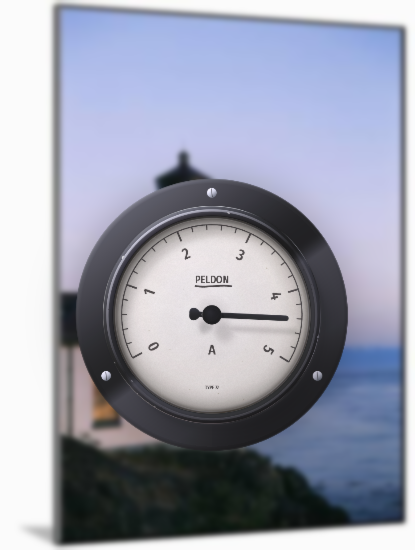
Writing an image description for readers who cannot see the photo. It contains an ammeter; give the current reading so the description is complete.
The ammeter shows 4.4 A
